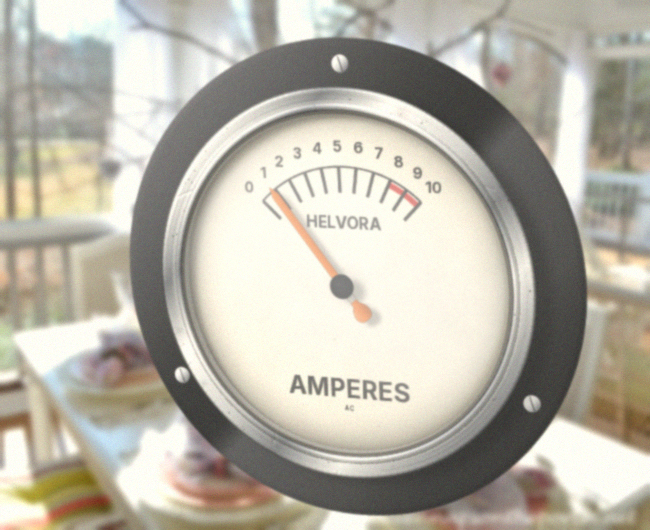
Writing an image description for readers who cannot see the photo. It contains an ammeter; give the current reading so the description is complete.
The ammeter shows 1 A
